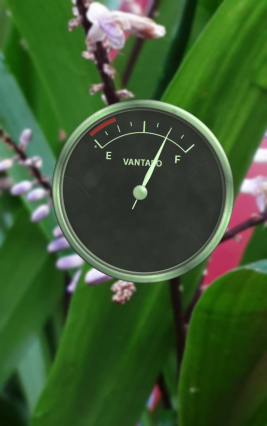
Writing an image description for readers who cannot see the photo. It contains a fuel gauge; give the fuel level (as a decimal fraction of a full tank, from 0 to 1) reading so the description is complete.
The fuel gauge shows 0.75
